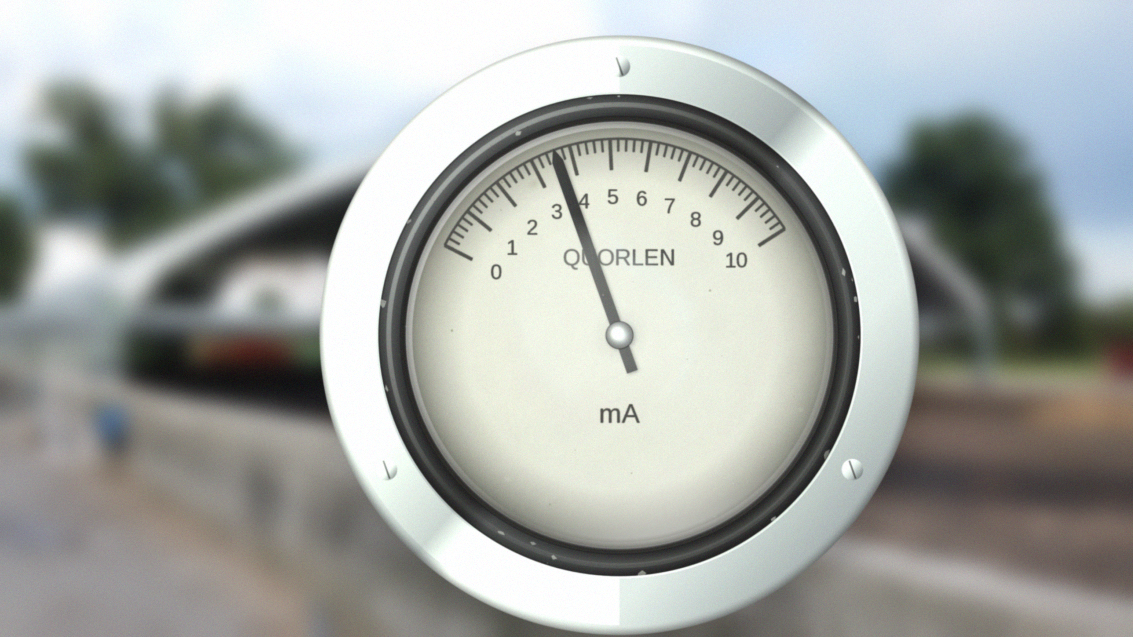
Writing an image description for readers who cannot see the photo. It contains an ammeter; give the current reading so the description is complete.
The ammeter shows 3.6 mA
